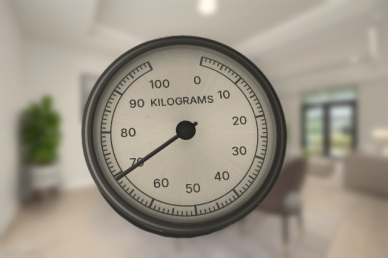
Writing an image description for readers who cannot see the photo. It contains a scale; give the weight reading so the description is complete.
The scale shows 69 kg
